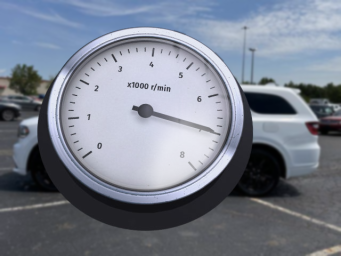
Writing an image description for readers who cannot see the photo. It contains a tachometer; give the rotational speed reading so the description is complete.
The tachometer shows 7000 rpm
